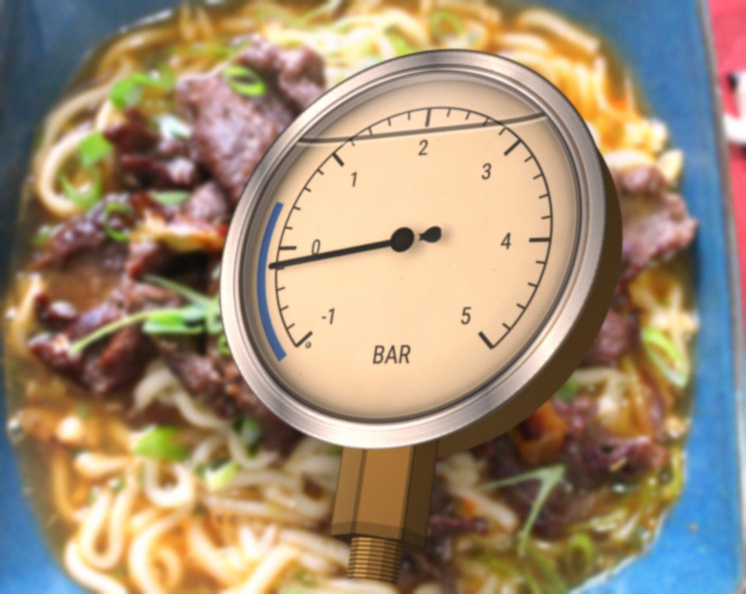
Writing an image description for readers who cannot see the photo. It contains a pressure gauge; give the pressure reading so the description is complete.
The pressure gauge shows -0.2 bar
